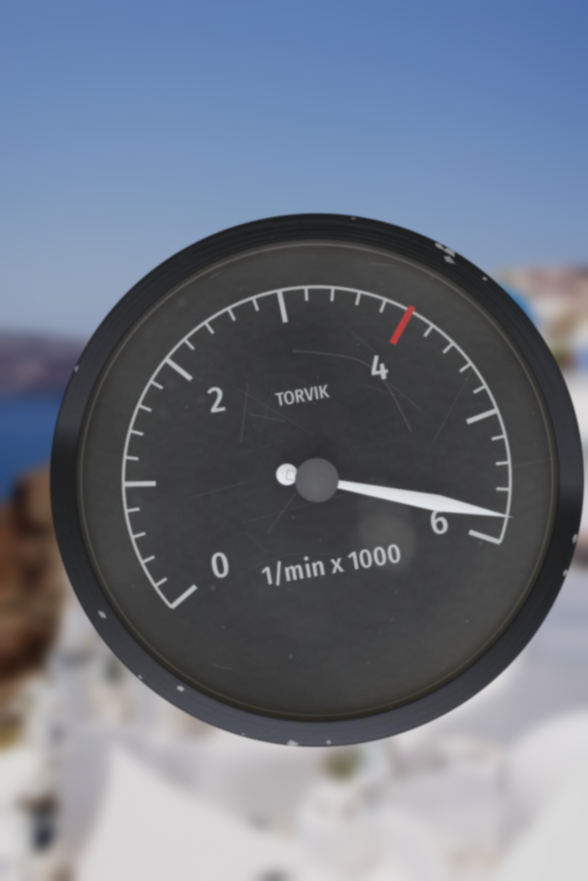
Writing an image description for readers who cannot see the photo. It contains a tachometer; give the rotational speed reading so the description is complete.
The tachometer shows 5800 rpm
